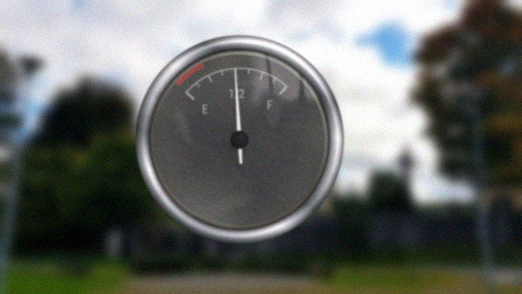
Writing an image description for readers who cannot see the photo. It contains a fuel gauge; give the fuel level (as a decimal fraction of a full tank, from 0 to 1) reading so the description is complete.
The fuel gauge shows 0.5
